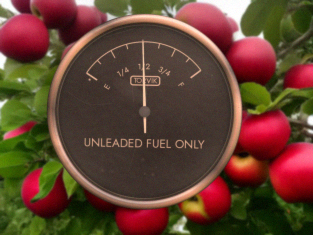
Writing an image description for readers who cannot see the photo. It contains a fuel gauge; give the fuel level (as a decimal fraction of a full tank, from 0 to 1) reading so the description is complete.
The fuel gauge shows 0.5
